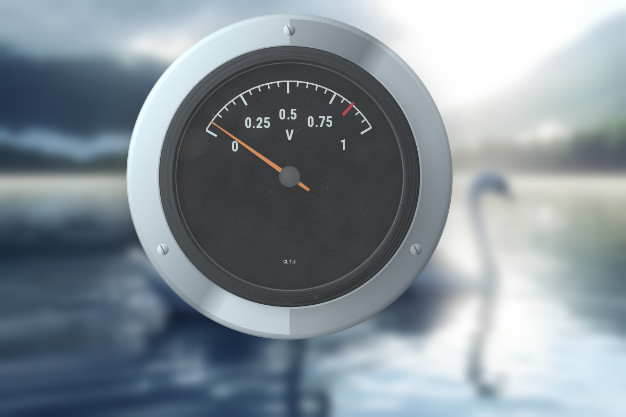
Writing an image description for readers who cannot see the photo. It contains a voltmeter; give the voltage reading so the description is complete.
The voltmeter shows 0.05 V
